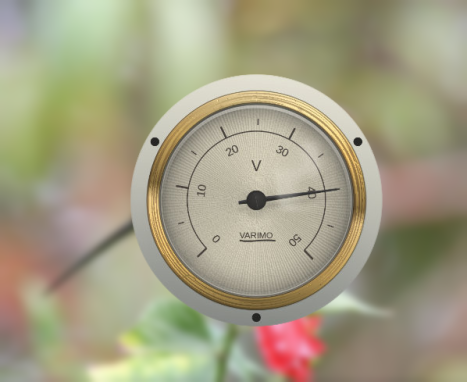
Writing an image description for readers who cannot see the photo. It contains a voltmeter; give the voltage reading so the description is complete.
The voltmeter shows 40 V
